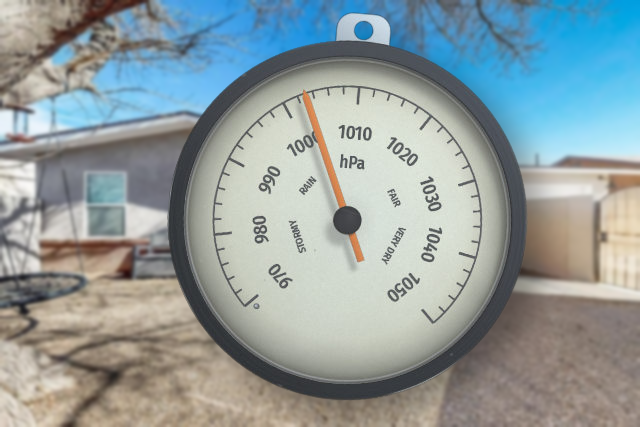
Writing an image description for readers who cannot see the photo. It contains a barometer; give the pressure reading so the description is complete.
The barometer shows 1003 hPa
